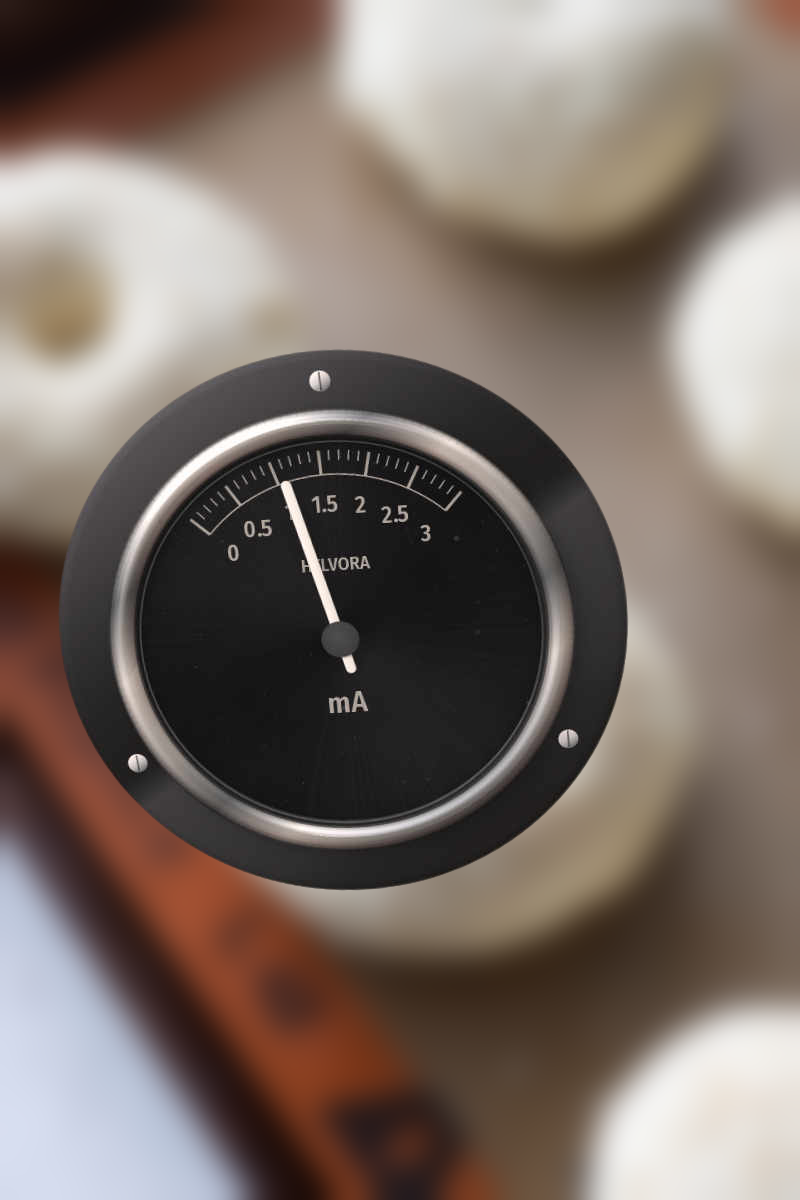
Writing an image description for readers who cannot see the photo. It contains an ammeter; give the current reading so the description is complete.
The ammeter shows 1.1 mA
